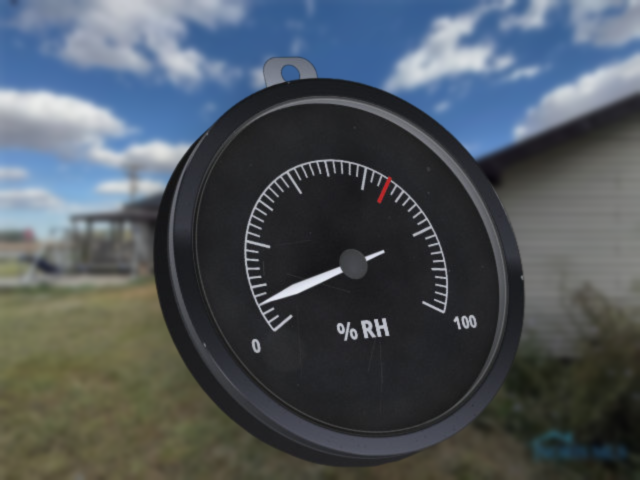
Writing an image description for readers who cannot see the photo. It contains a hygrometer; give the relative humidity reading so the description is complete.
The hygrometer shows 6 %
